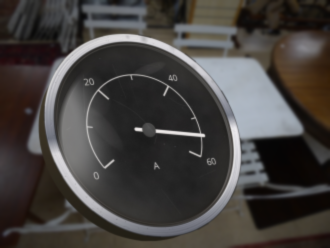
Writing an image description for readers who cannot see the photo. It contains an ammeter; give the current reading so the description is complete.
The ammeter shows 55 A
